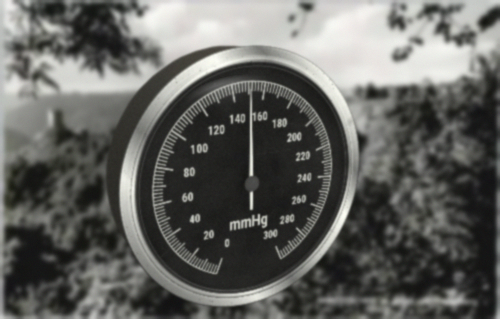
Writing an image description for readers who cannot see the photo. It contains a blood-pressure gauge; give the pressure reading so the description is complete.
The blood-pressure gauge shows 150 mmHg
